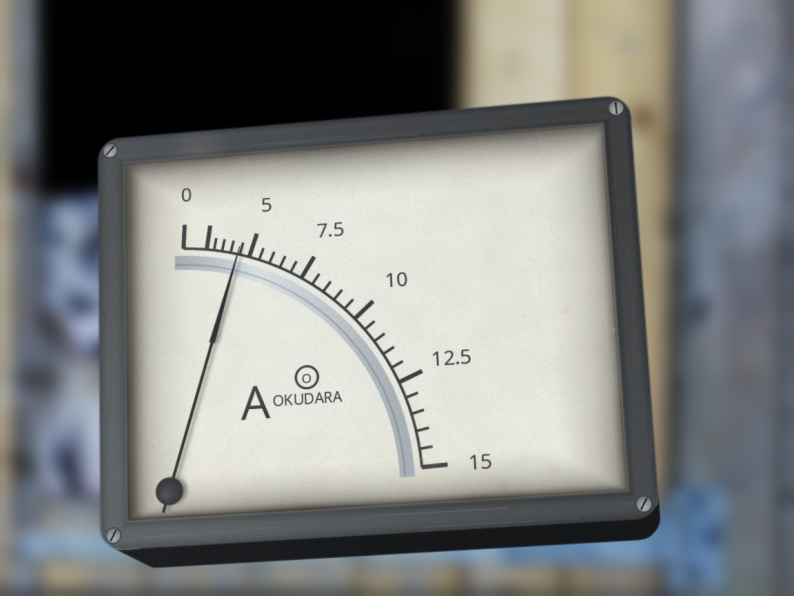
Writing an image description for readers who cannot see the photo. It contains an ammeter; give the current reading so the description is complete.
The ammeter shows 4.5 A
